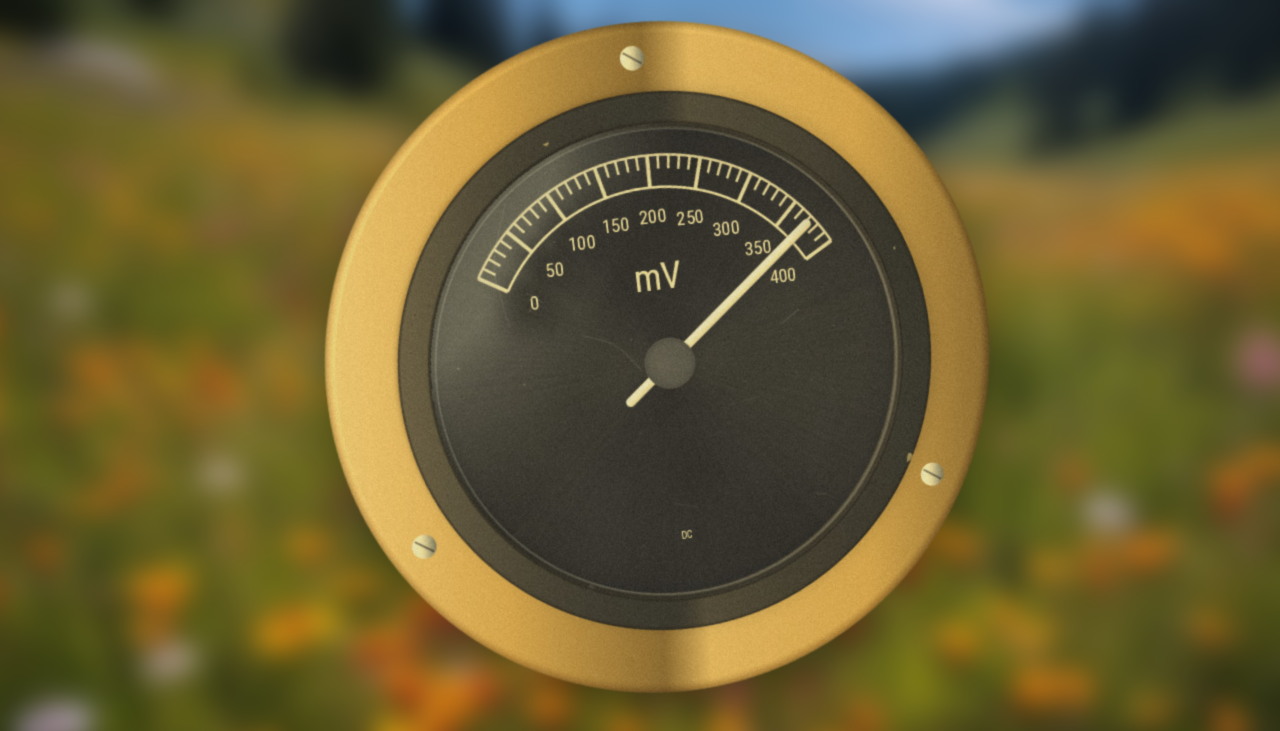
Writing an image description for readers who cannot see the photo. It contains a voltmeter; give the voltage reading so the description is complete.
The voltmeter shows 370 mV
